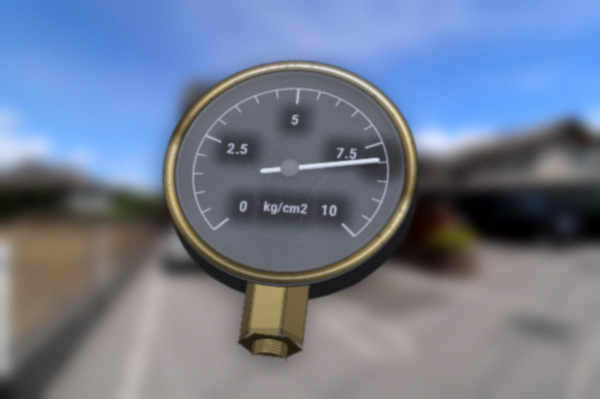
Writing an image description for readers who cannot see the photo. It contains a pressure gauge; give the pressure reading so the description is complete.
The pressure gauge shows 8 kg/cm²
